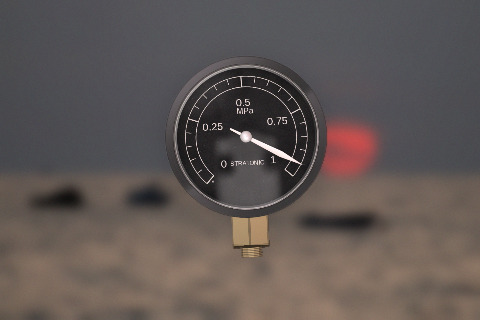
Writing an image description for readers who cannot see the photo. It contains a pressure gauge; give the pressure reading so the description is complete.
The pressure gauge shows 0.95 MPa
